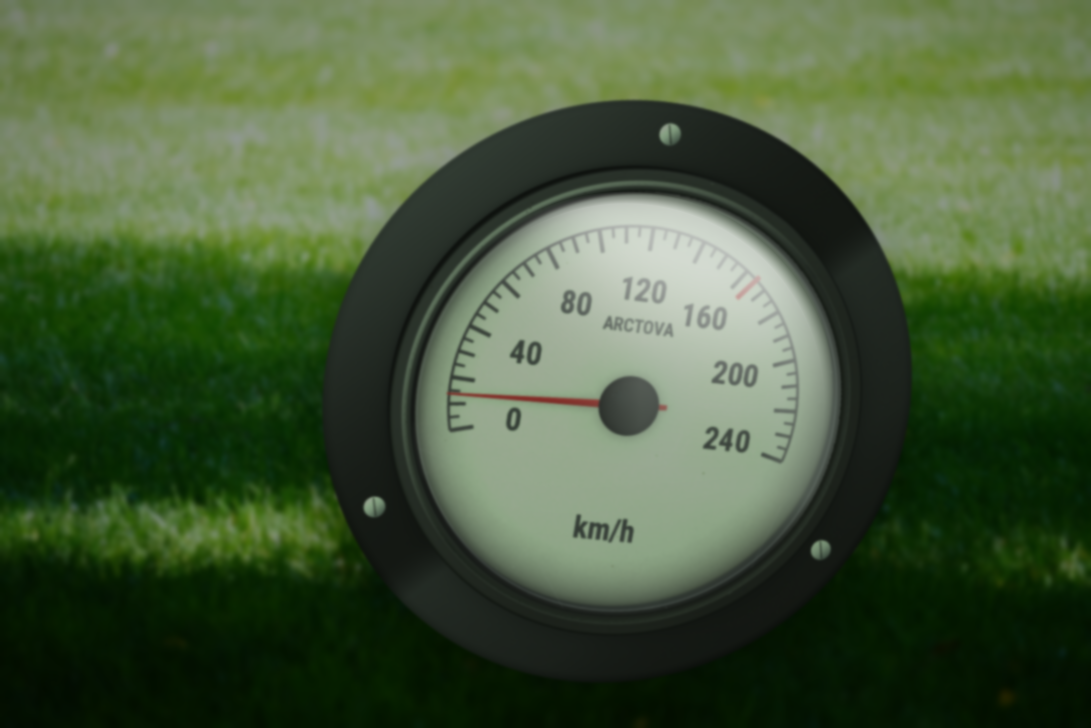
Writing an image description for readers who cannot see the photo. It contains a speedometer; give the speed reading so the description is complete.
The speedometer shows 15 km/h
